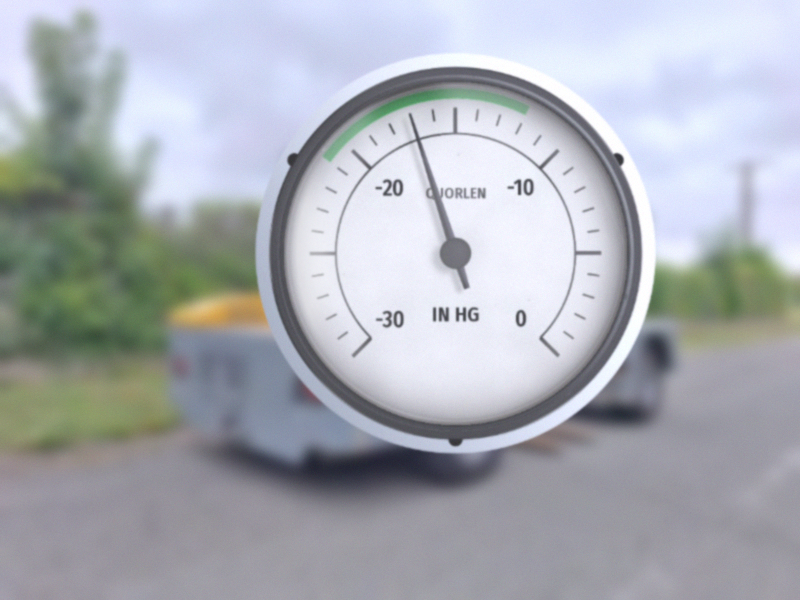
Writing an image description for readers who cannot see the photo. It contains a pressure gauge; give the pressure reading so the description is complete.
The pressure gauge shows -17 inHg
